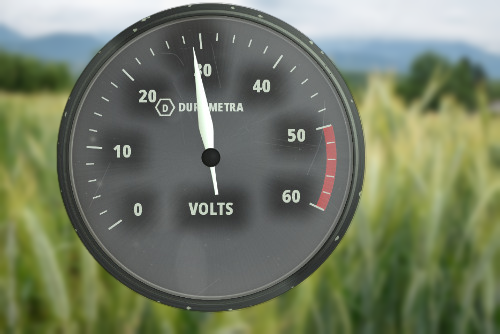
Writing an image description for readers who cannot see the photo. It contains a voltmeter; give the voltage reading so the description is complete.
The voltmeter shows 29 V
